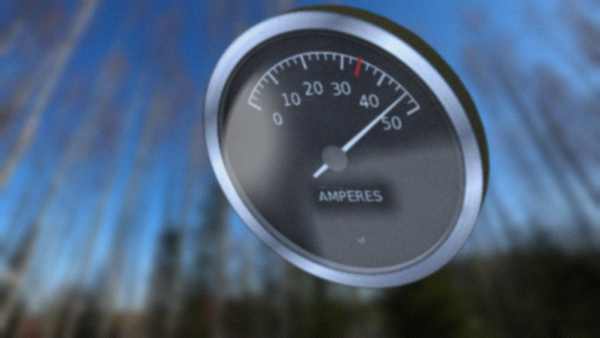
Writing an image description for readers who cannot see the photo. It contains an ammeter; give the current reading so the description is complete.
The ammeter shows 46 A
